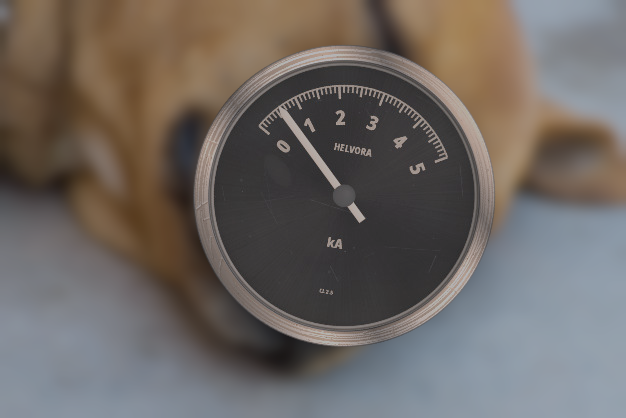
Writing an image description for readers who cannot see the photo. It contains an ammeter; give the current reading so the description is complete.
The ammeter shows 0.6 kA
